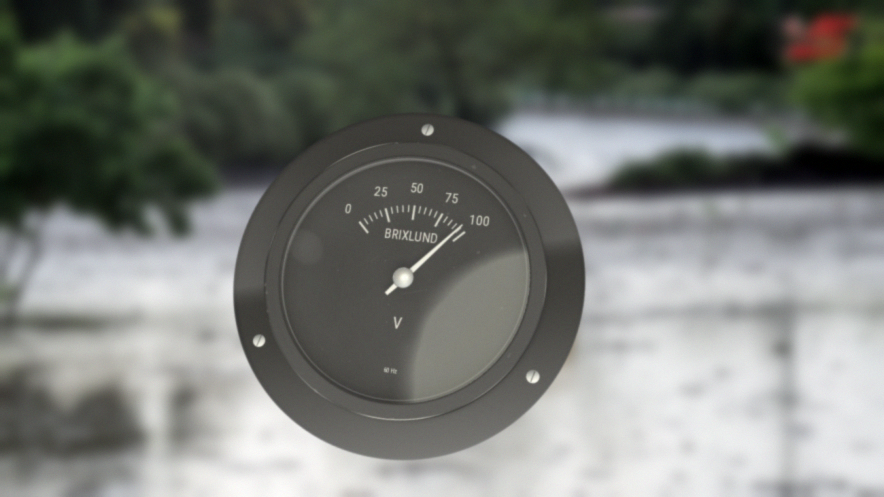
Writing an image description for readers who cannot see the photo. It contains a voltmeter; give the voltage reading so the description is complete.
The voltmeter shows 95 V
